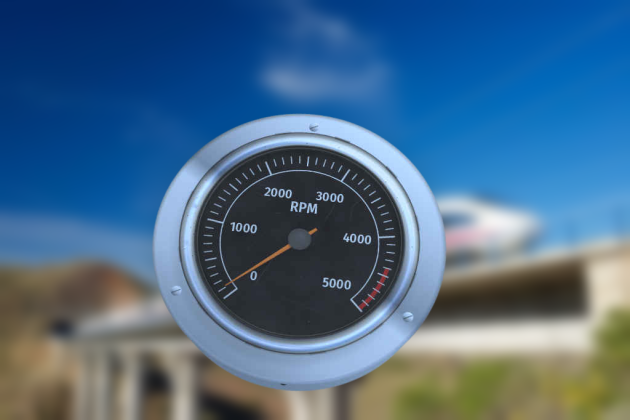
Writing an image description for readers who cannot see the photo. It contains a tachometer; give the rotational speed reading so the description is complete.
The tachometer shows 100 rpm
